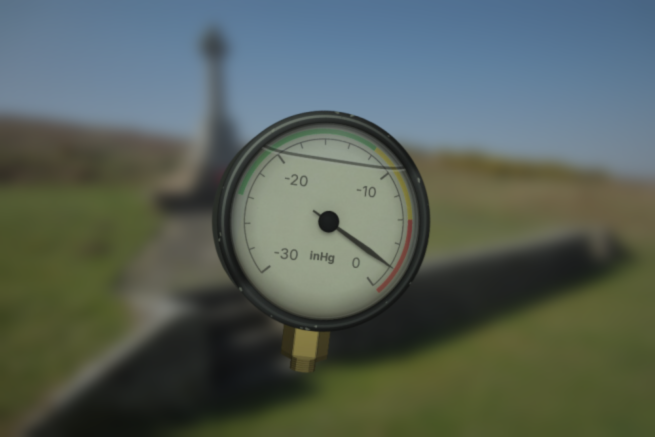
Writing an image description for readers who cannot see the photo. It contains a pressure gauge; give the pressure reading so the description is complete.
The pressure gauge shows -2 inHg
